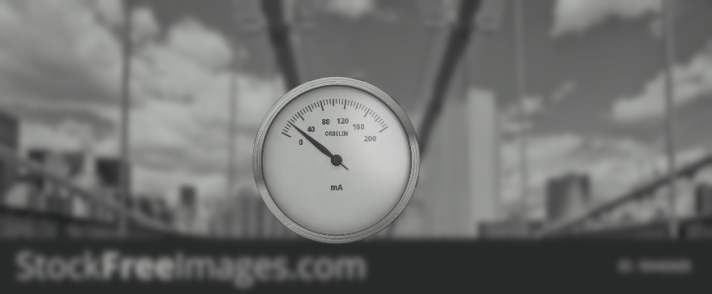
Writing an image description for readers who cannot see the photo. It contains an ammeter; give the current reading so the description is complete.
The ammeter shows 20 mA
